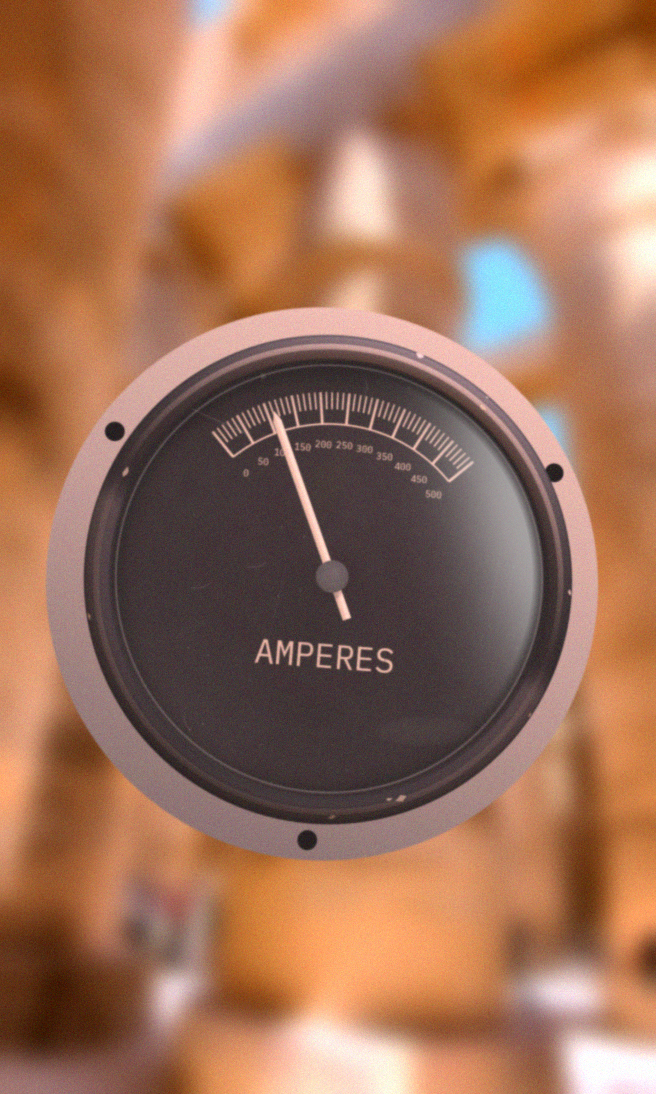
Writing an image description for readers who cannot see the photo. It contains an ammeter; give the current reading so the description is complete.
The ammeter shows 110 A
